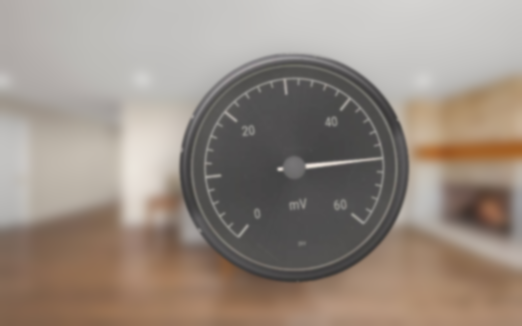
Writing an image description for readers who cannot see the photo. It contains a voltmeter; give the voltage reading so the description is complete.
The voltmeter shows 50 mV
